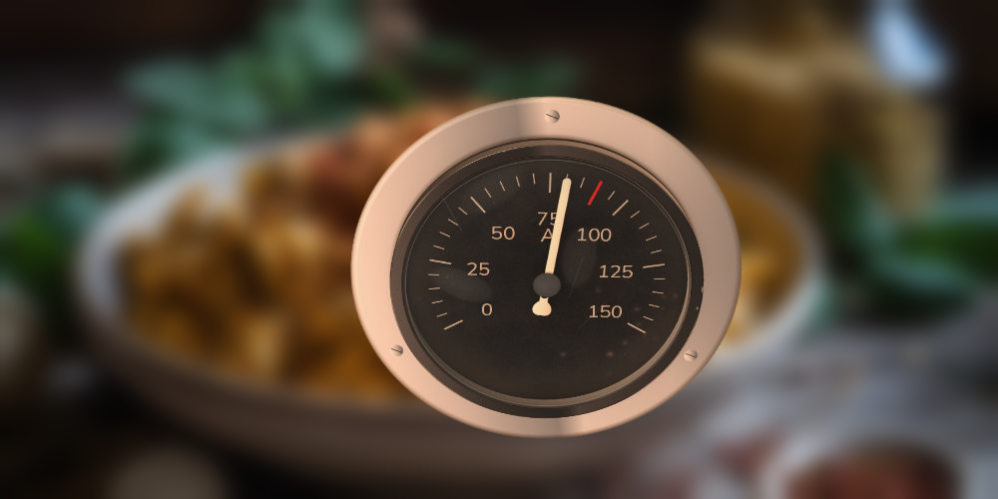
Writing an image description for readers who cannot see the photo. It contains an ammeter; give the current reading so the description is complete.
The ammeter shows 80 A
